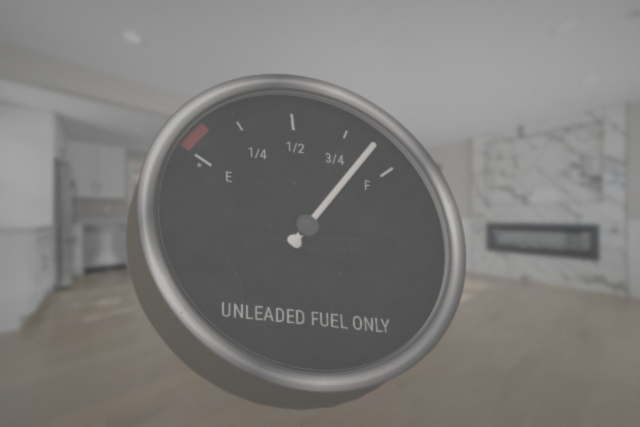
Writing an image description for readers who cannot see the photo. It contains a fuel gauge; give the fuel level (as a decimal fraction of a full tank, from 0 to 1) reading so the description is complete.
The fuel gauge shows 0.875
